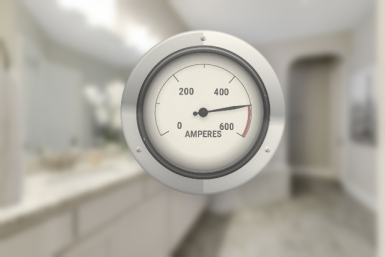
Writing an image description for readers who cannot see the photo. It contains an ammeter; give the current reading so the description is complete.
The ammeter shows 500 A
